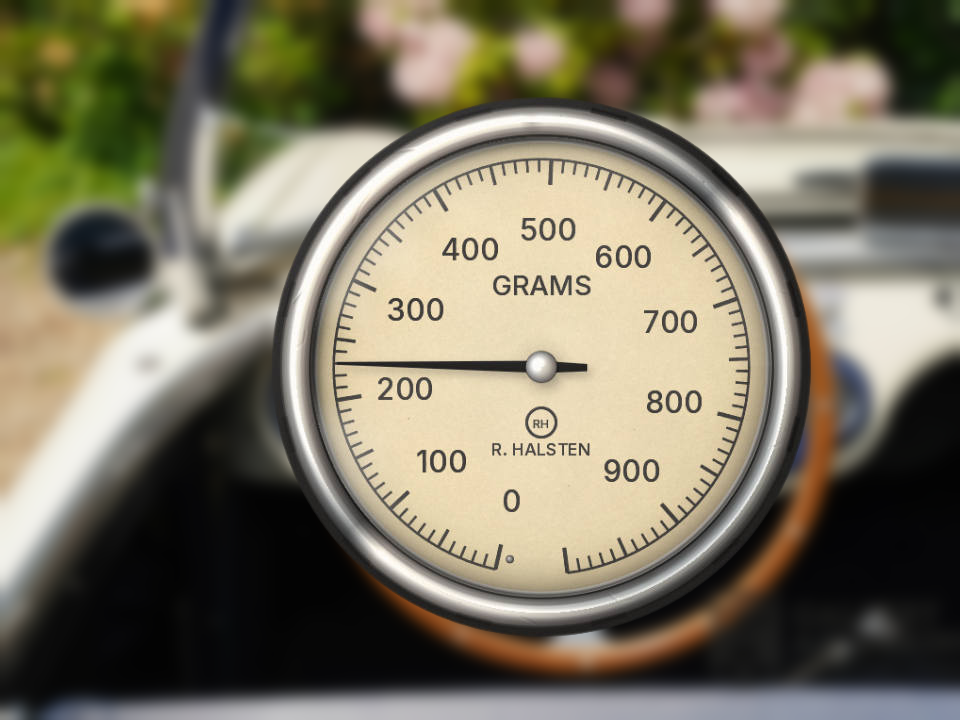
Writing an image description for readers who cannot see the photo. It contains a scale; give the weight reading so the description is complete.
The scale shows 230 g
